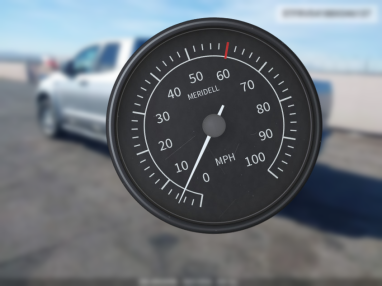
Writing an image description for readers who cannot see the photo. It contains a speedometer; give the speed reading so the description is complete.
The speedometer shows 5 mph
